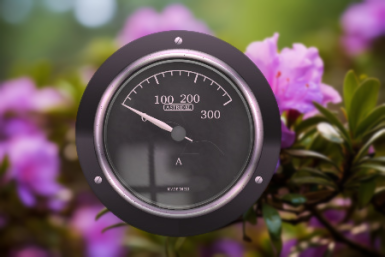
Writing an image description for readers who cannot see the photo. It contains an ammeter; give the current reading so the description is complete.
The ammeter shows 0 A
